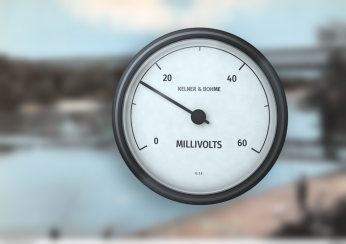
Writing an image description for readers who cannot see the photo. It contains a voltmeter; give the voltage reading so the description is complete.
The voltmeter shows 15 mV
